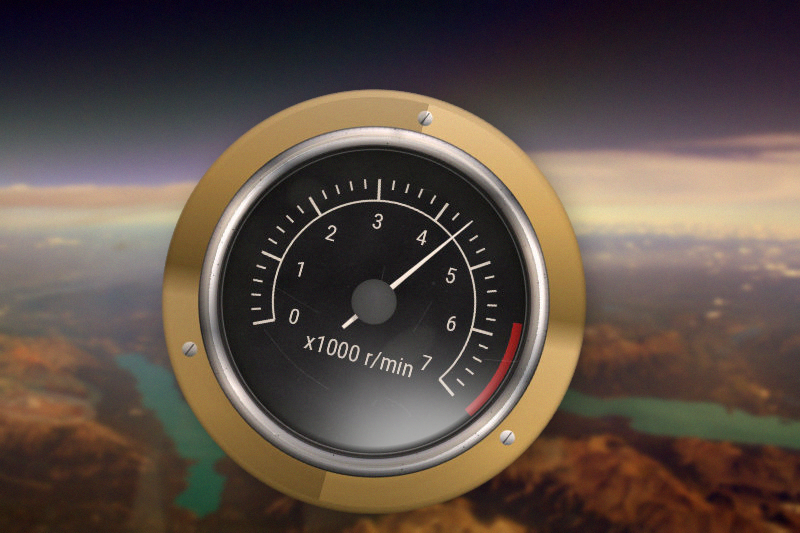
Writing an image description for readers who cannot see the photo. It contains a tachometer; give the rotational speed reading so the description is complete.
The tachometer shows 4400 rpm
